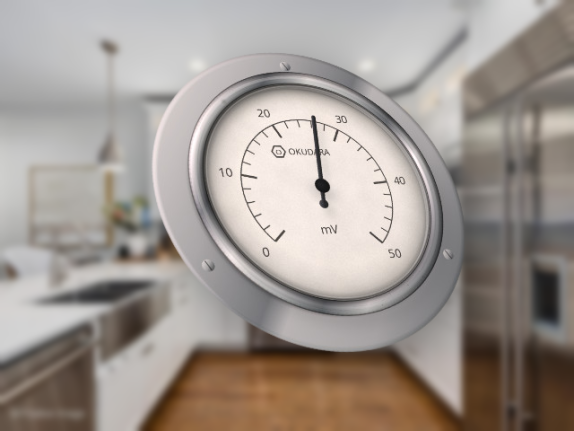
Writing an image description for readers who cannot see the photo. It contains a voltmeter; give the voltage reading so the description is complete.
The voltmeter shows 26 mV
